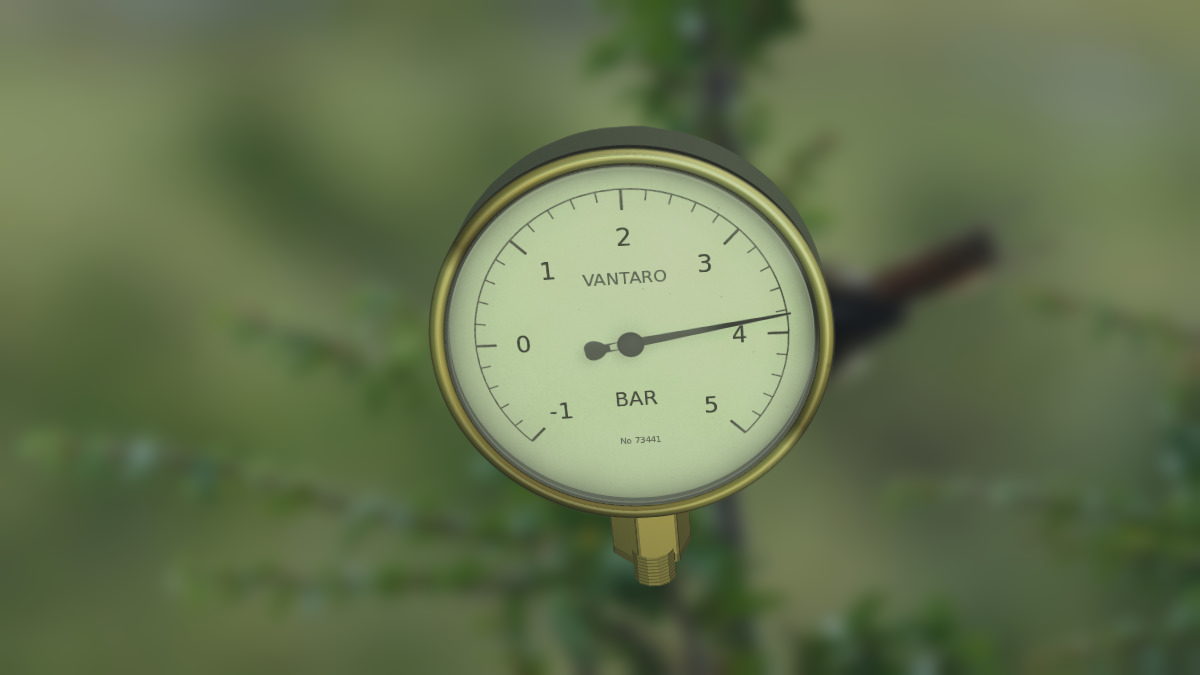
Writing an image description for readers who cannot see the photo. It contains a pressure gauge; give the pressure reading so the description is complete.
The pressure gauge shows 3.8 bar
